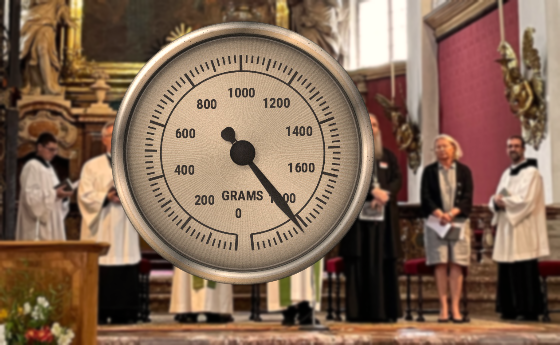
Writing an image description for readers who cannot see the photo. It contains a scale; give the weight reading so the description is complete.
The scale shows 1820 g
